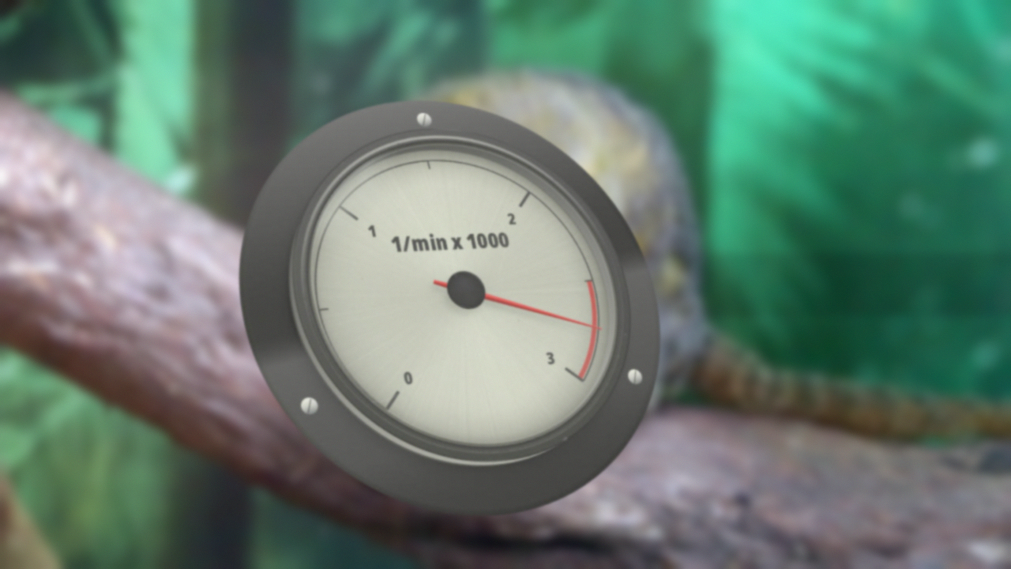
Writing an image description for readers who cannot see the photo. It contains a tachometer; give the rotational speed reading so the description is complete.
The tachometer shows 2750 rpm
